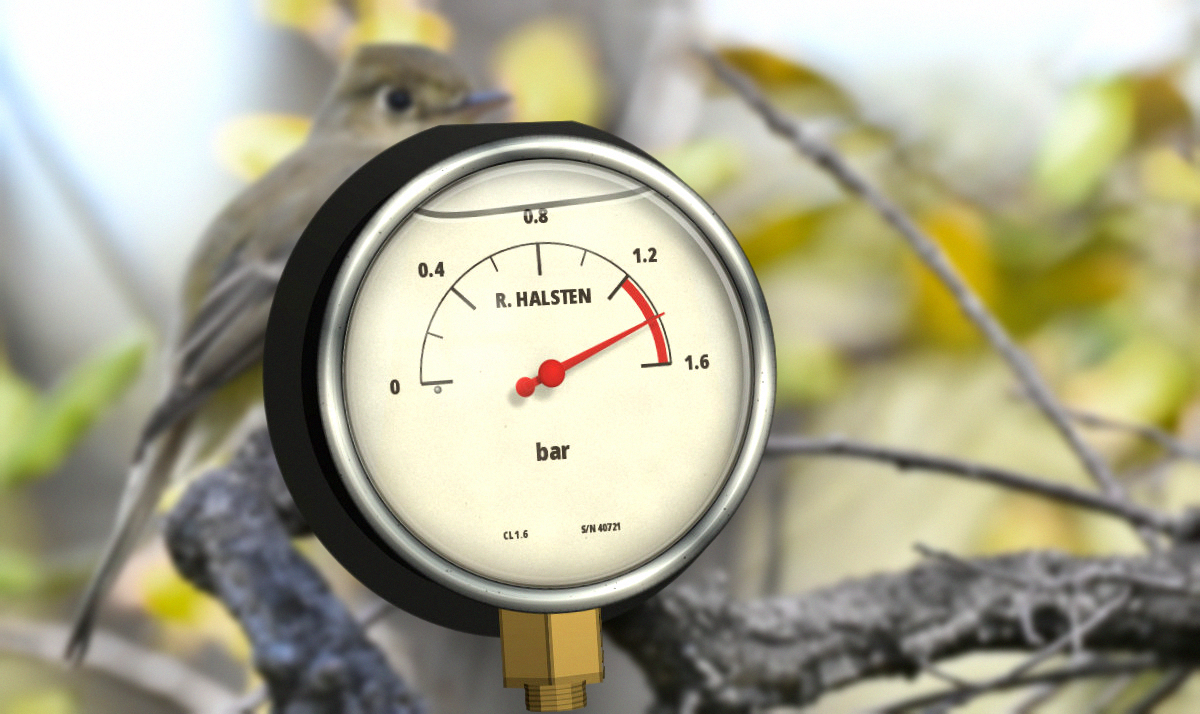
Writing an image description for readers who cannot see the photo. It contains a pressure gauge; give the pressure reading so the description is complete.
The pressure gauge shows 1.4 bar
